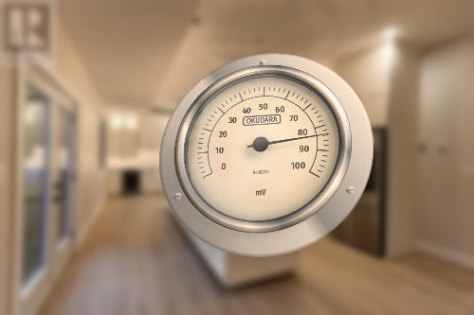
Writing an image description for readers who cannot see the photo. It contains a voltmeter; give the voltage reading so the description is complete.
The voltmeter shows 84 mV
